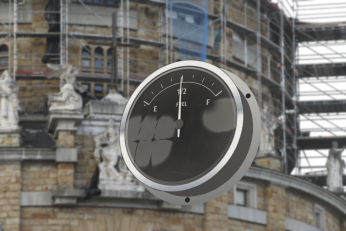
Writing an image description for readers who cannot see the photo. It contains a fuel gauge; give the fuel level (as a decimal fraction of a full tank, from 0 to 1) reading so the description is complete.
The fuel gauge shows 0.5
